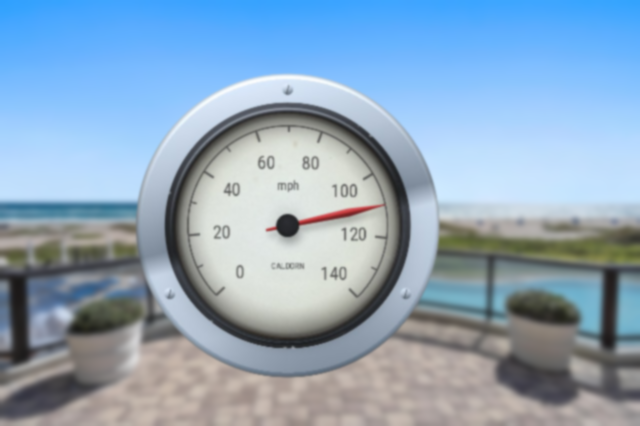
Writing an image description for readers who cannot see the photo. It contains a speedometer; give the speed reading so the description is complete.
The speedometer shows 110 mph
